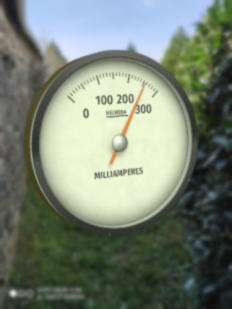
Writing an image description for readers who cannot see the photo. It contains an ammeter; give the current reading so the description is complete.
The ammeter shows 250 mA
